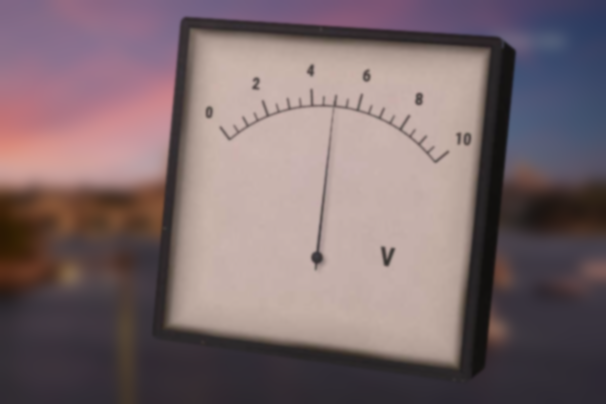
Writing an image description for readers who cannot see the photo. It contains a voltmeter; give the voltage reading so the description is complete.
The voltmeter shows 5 V
